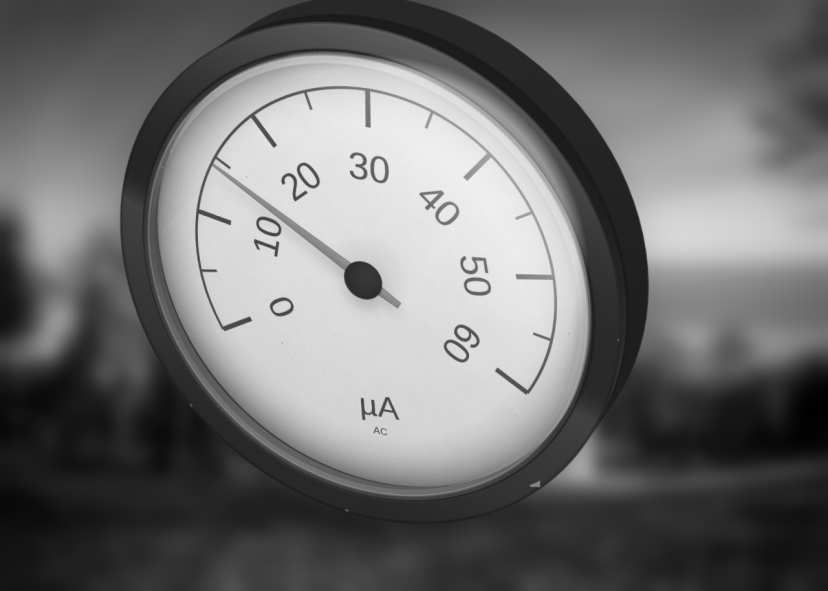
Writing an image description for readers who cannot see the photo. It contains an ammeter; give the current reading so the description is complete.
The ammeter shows 15 µA
